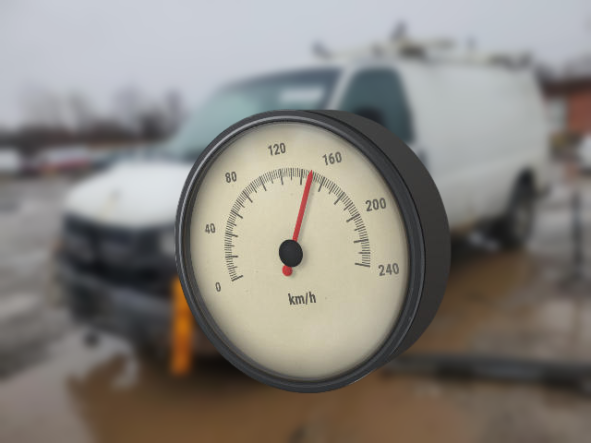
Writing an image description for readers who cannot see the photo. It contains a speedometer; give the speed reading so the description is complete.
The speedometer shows 150 km/h
